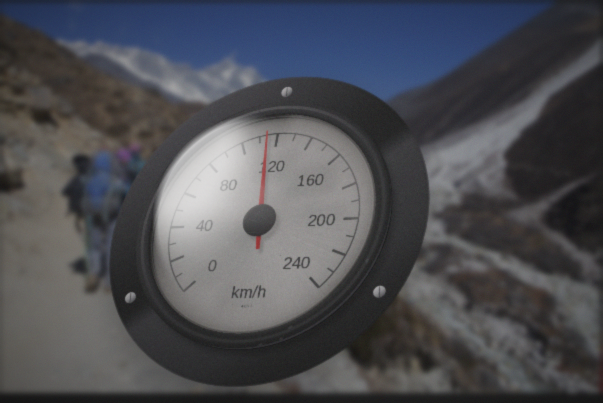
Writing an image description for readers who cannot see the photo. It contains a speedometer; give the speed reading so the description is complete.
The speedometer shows 115 km/h
